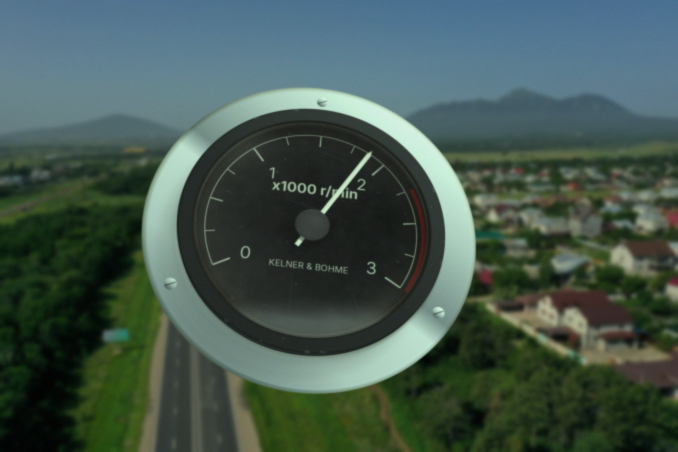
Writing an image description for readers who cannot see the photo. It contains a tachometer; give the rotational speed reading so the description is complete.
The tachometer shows 1875 rpm
